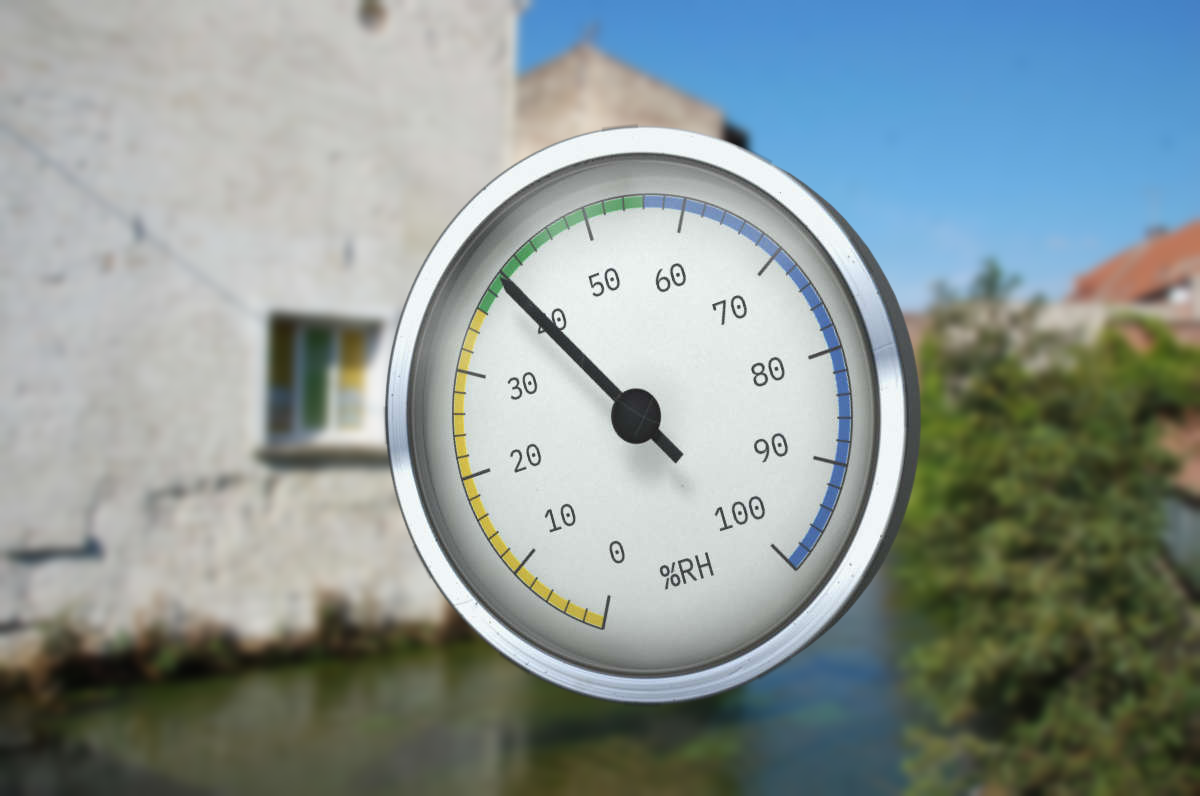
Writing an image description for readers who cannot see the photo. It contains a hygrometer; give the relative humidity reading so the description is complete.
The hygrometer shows 40 %
